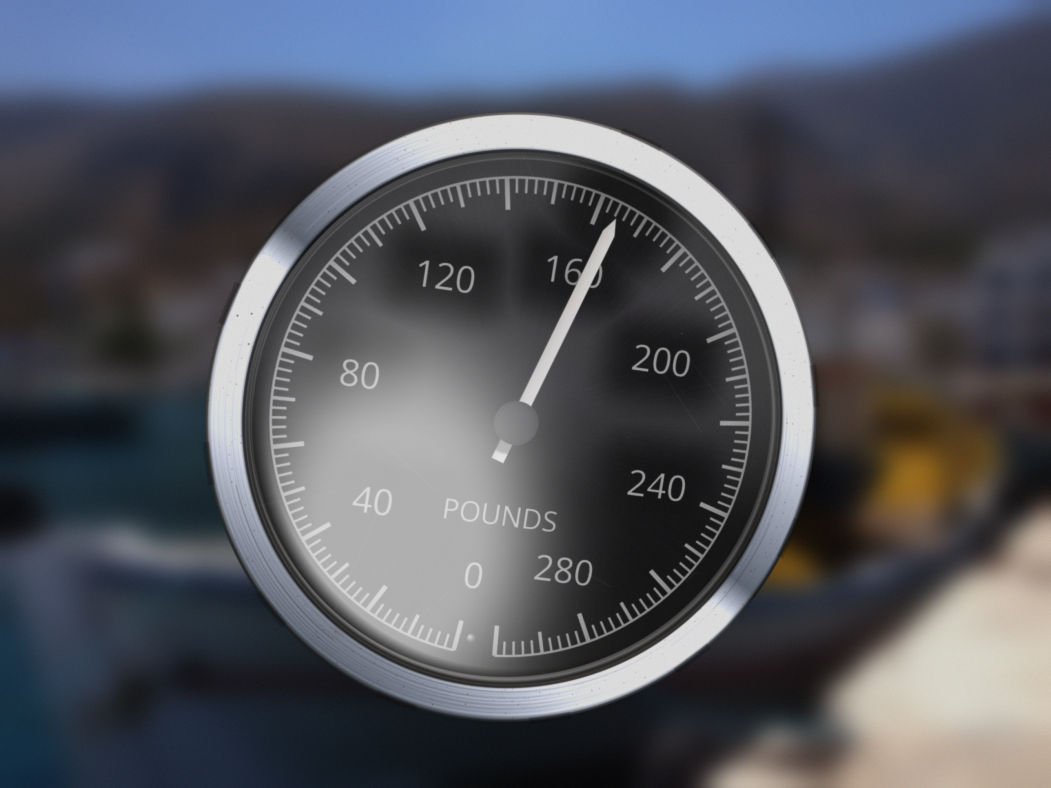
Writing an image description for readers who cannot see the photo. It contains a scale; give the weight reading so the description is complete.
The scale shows 164 lb
